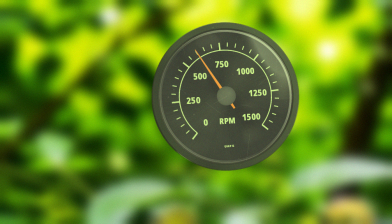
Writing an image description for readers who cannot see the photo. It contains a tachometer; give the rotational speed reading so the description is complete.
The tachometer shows 600 rpm
